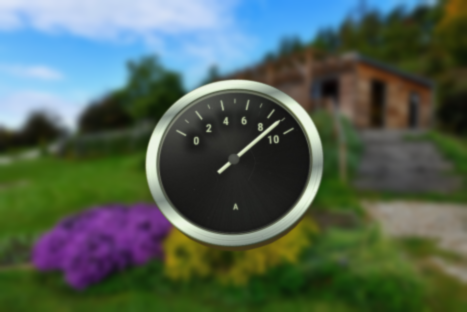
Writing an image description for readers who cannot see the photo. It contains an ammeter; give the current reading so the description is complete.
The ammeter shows 9 A
